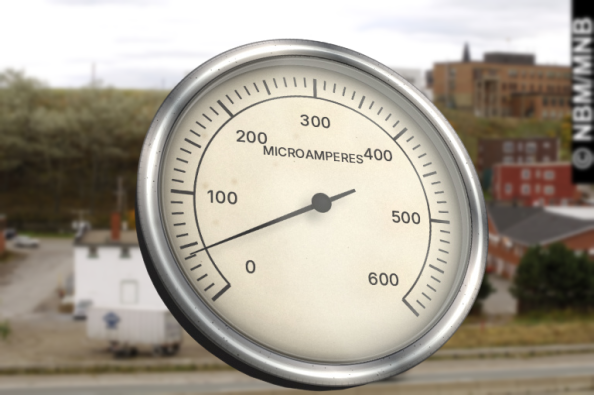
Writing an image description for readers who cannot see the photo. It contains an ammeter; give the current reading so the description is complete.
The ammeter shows 40 µA
